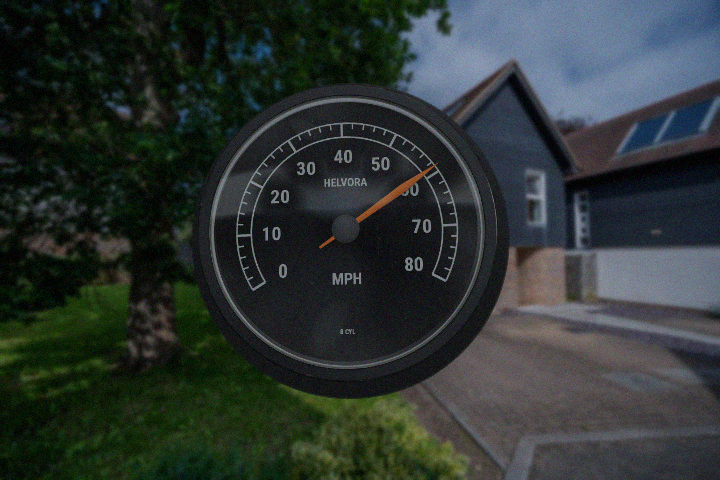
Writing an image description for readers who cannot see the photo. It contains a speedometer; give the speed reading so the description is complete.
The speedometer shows 59 mph
